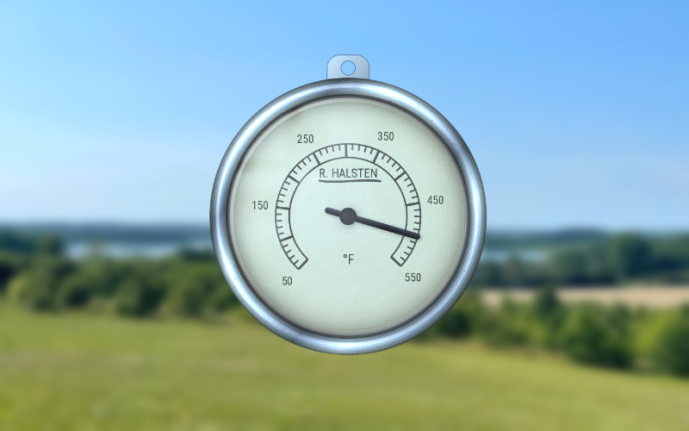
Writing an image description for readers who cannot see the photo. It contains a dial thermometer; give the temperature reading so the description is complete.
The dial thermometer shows 500 °F
